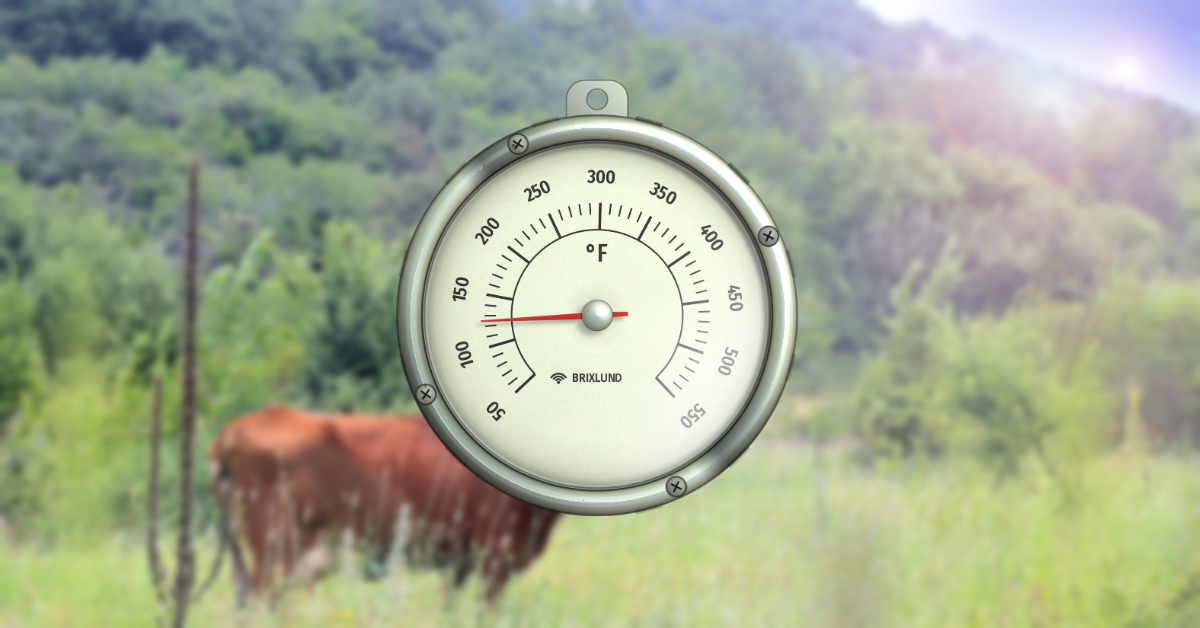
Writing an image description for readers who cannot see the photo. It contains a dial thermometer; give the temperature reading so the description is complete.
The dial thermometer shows 125 °F
